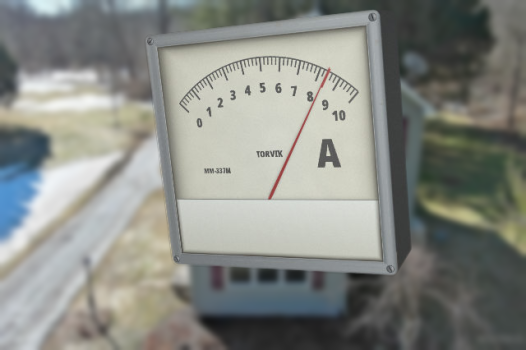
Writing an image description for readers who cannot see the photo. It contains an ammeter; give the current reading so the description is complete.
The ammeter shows 8.4 A
